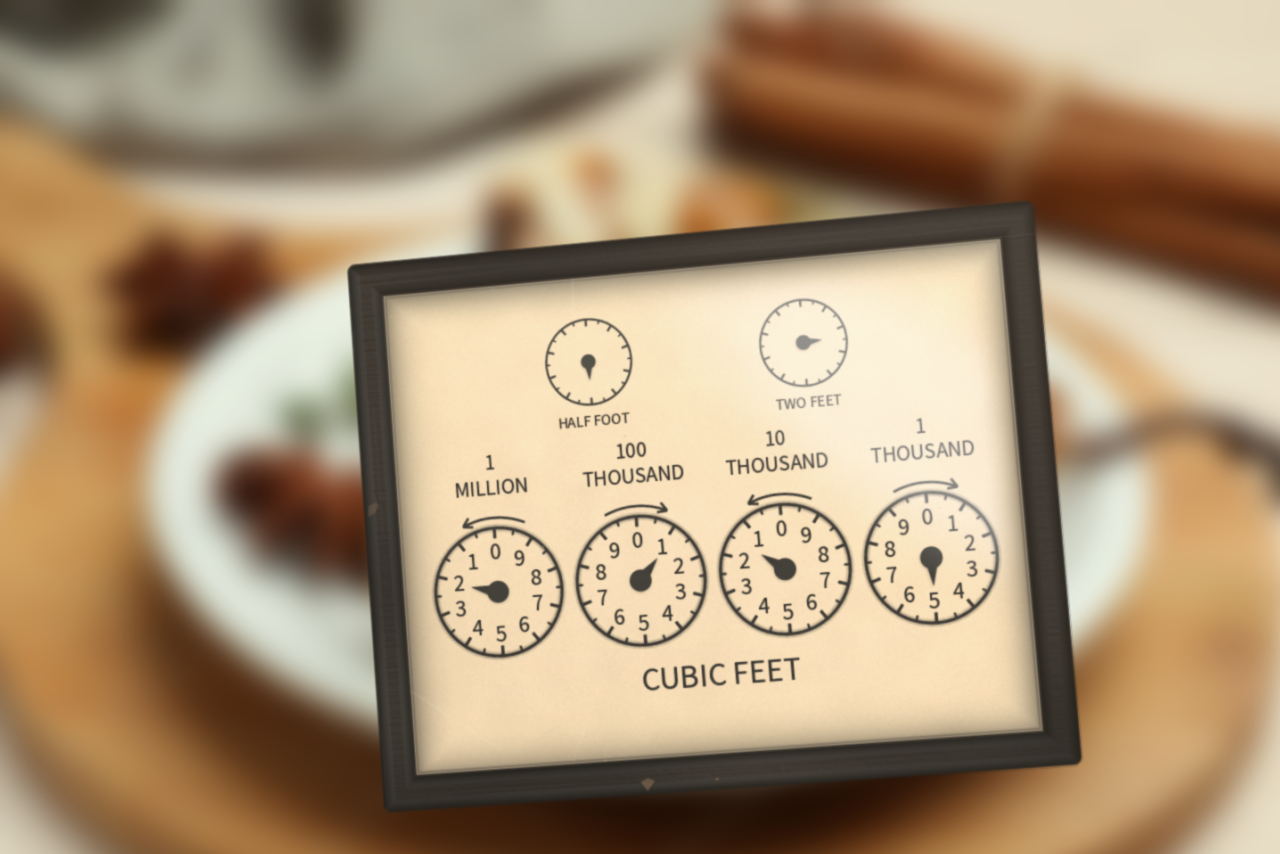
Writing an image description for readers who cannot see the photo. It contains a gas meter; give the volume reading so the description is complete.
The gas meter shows 211500 ft³
